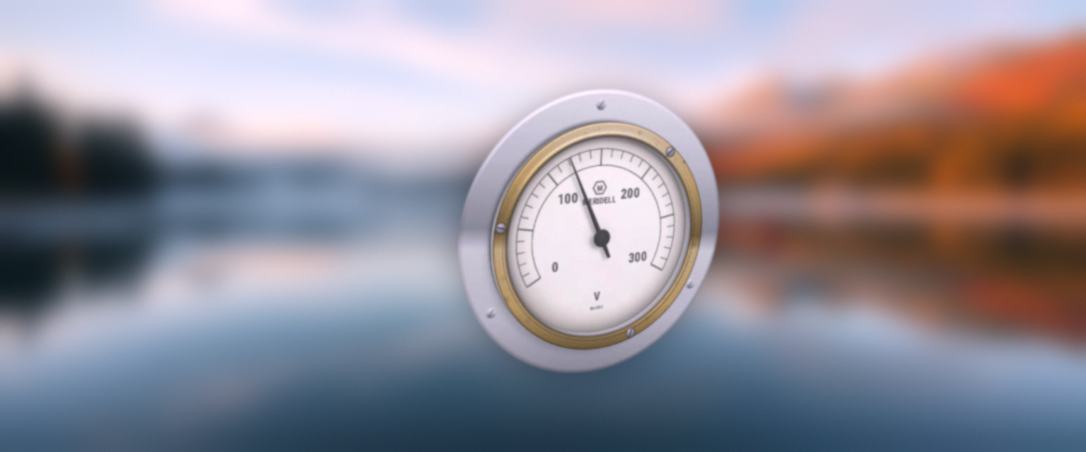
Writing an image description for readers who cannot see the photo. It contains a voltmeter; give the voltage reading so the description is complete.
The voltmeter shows 120 V
